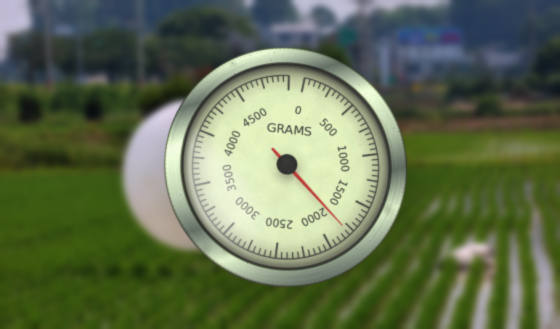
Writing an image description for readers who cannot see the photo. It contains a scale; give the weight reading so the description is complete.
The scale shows 1800 g
